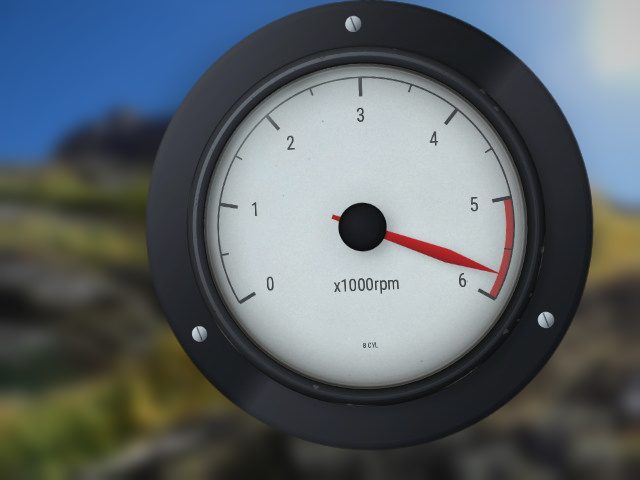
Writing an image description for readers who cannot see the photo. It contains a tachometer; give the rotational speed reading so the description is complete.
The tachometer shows 5750 rpm
